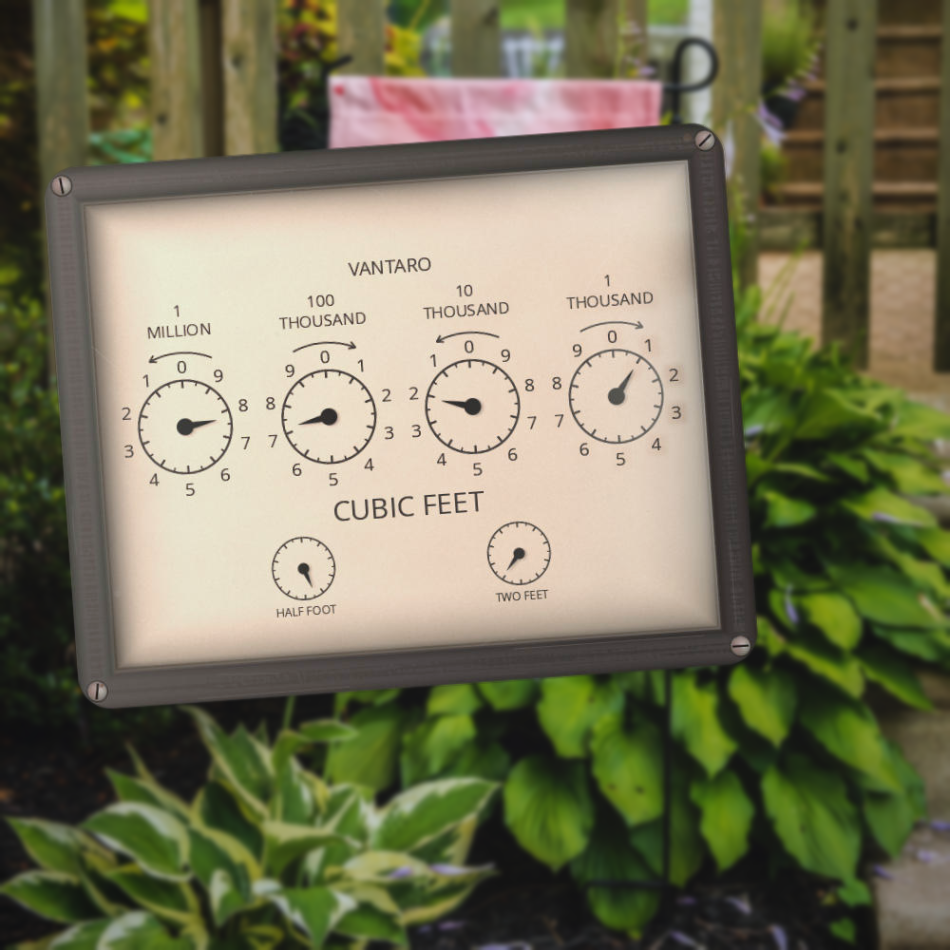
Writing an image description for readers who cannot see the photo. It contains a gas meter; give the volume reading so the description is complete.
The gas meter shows 772100 ft³
